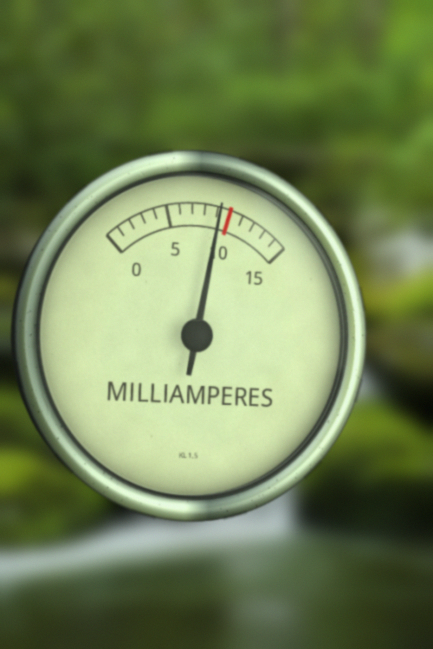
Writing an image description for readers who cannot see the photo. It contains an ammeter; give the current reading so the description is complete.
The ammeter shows 9 mA
